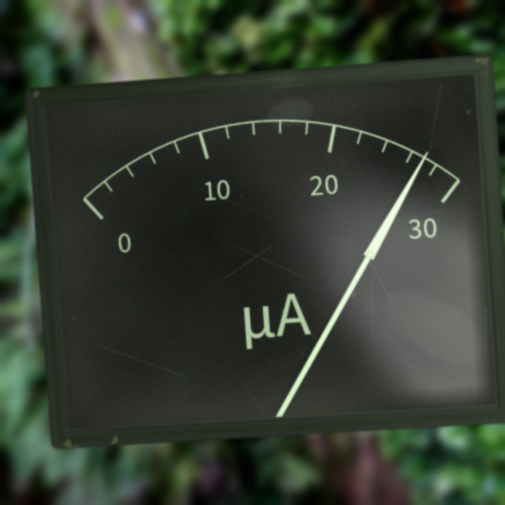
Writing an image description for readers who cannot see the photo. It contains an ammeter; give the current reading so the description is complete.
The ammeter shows 27 µA
